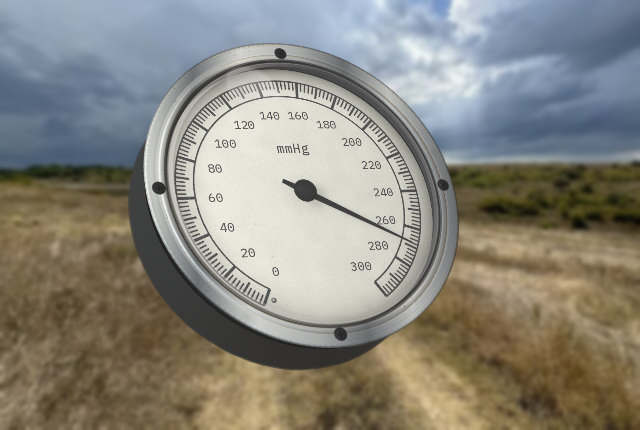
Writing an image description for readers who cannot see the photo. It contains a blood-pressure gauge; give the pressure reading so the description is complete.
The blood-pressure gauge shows 270 mmHg
